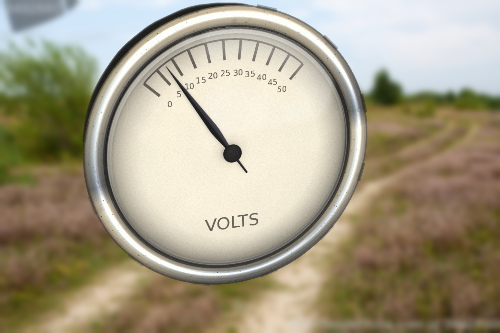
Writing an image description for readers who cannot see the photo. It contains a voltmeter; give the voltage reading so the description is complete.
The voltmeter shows 7.5 V
